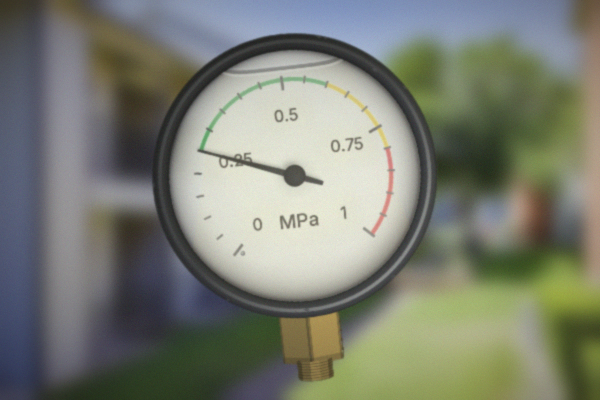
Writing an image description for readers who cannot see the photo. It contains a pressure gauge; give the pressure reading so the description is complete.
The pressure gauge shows 0.25 MPa
